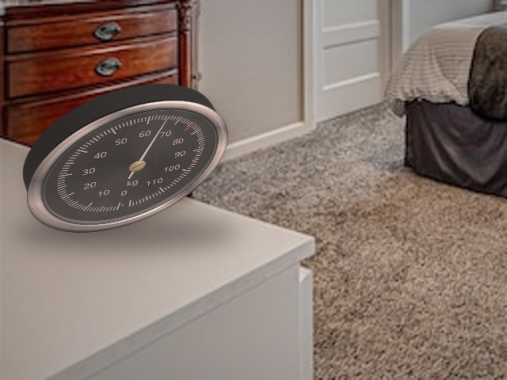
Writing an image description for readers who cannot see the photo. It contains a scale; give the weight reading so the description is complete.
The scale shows 65 kg
